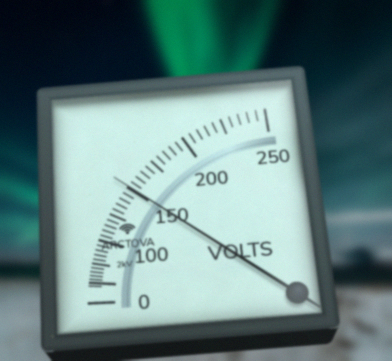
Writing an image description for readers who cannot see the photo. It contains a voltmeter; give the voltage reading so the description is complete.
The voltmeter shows 150 V
